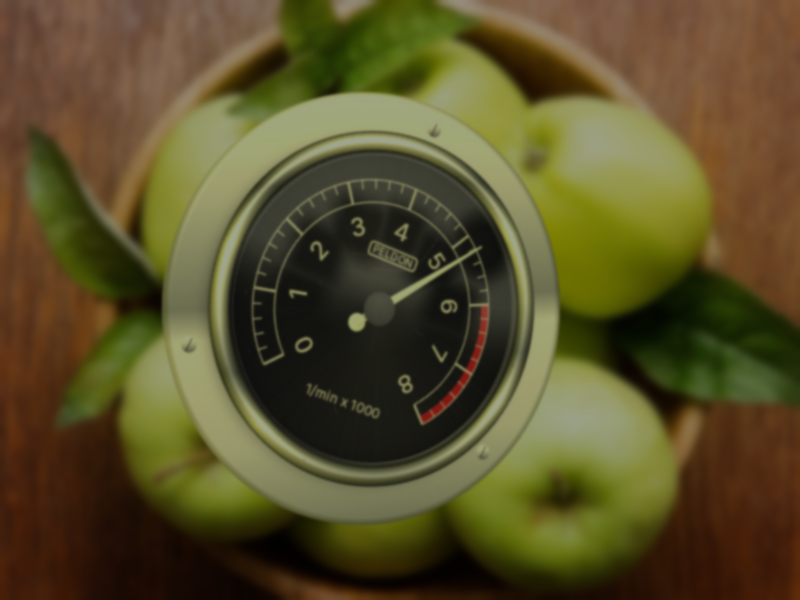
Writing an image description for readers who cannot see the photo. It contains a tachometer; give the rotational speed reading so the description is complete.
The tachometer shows 5200 rpm
